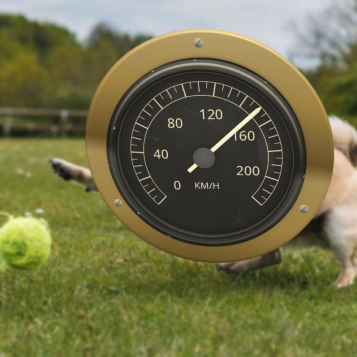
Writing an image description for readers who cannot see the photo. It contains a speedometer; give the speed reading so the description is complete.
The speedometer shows 150 km/h
